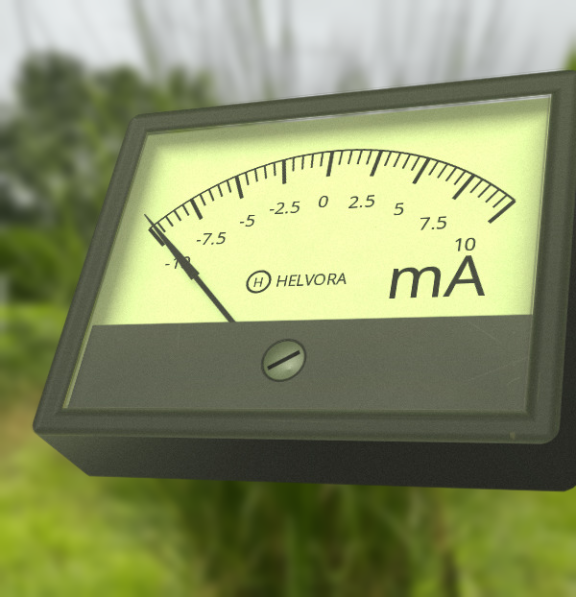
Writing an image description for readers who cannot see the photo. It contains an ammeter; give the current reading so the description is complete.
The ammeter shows -9.75 mA
